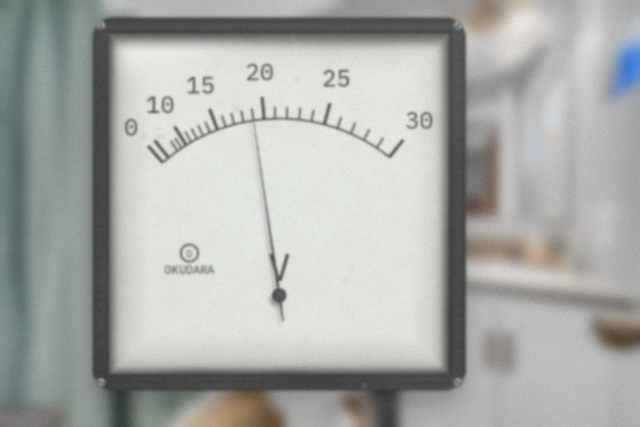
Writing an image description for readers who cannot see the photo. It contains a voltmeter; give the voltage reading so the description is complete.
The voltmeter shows 19 V
